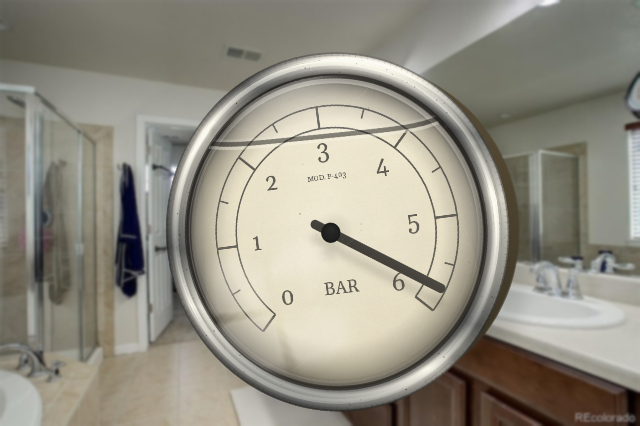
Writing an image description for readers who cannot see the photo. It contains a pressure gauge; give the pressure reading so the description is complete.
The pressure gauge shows 5.75 bar
